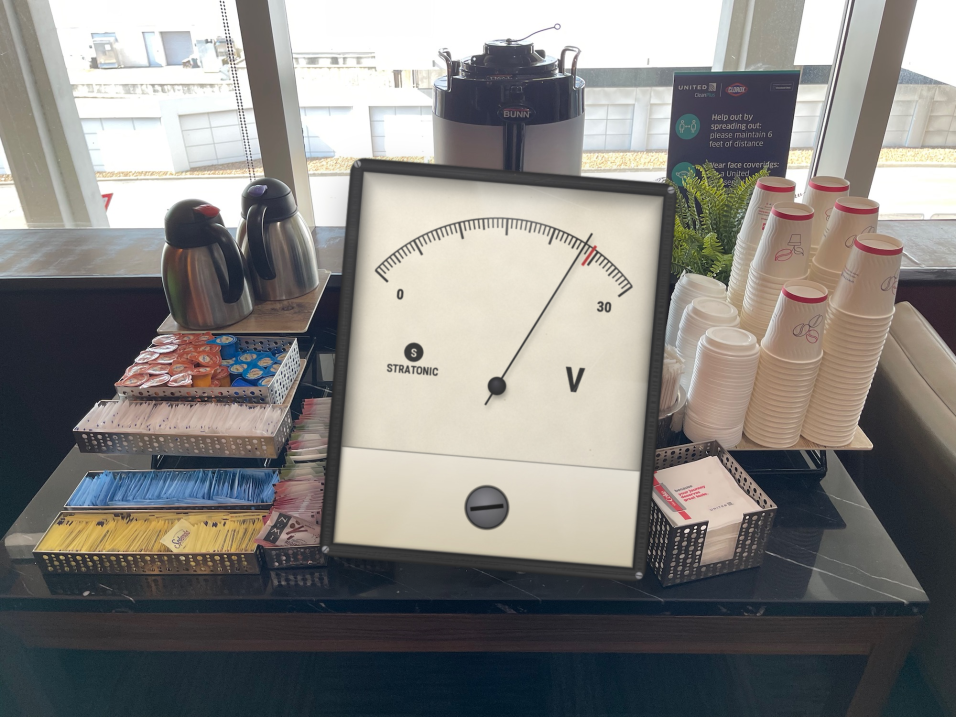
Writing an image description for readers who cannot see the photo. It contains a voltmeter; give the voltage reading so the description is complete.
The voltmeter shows 23.5 V
